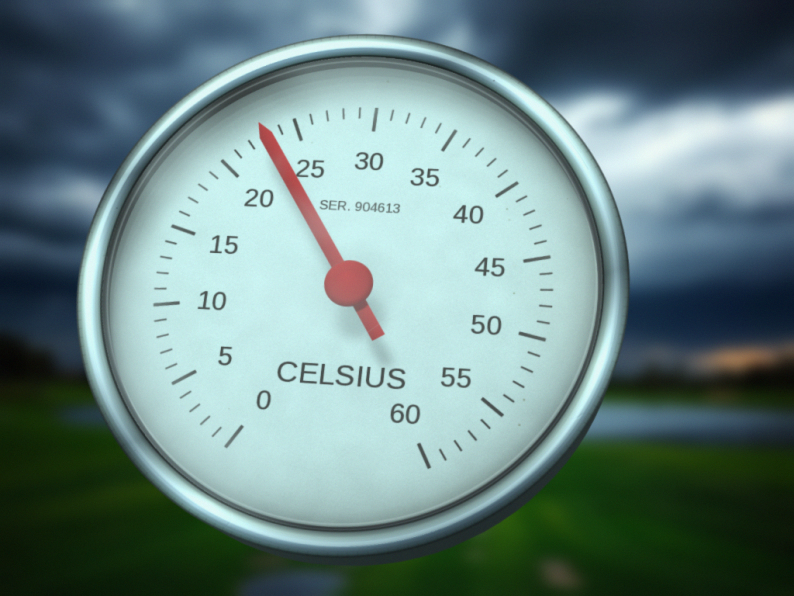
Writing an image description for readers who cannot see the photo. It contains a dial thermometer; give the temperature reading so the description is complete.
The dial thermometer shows 23 °C
